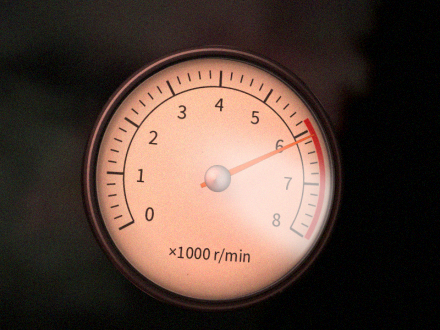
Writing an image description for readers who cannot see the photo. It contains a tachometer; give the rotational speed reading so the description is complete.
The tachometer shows 6100 rpm
